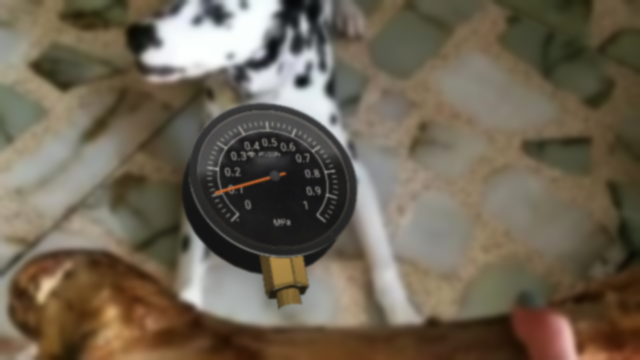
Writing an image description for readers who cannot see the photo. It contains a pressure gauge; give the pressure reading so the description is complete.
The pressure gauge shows 0.1 MPa
